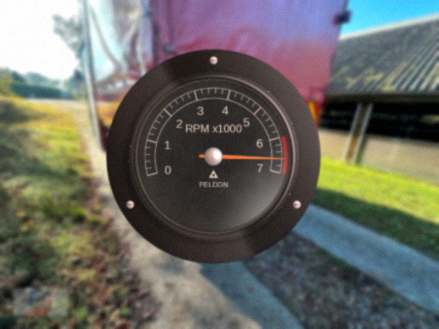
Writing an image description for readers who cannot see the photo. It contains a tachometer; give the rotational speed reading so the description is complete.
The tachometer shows 6600 rpm
